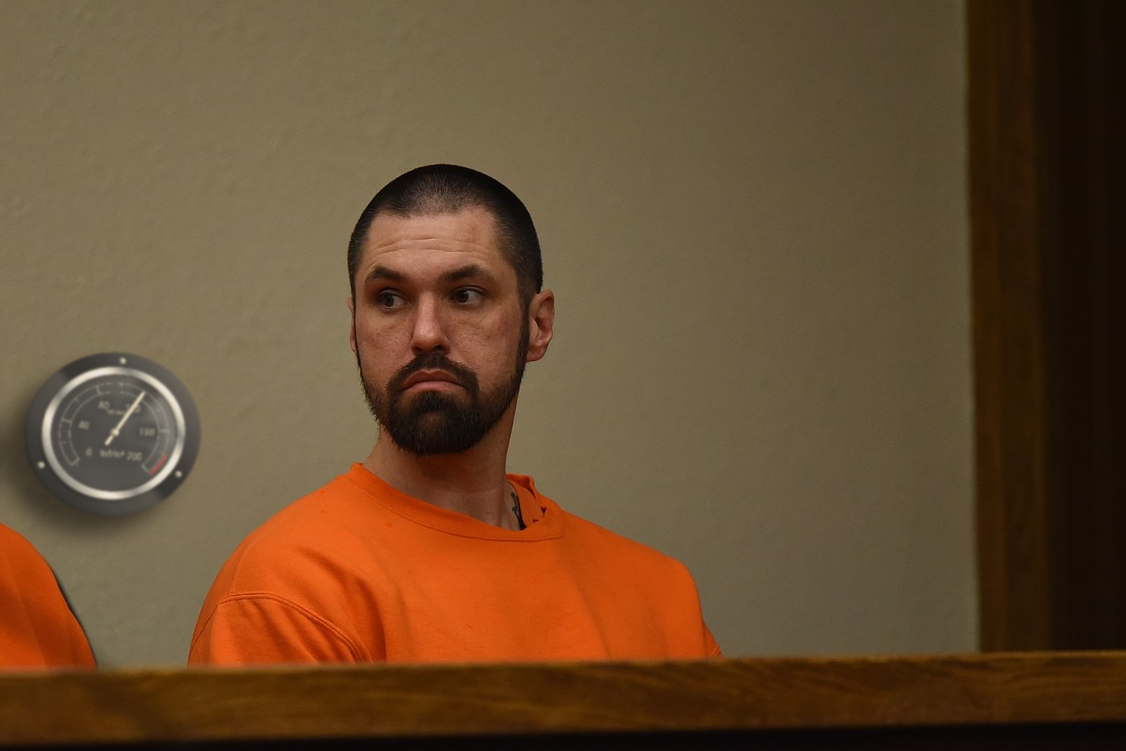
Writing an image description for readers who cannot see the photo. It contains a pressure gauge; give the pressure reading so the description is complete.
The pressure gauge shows 120 psi
